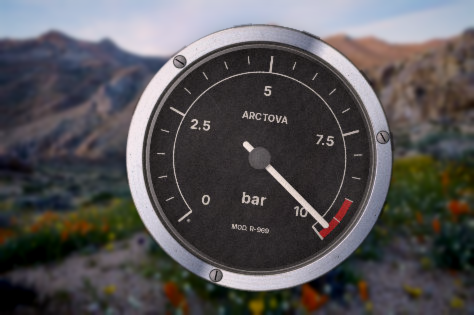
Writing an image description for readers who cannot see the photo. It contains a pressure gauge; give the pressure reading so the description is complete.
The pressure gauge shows 9.75 bar
